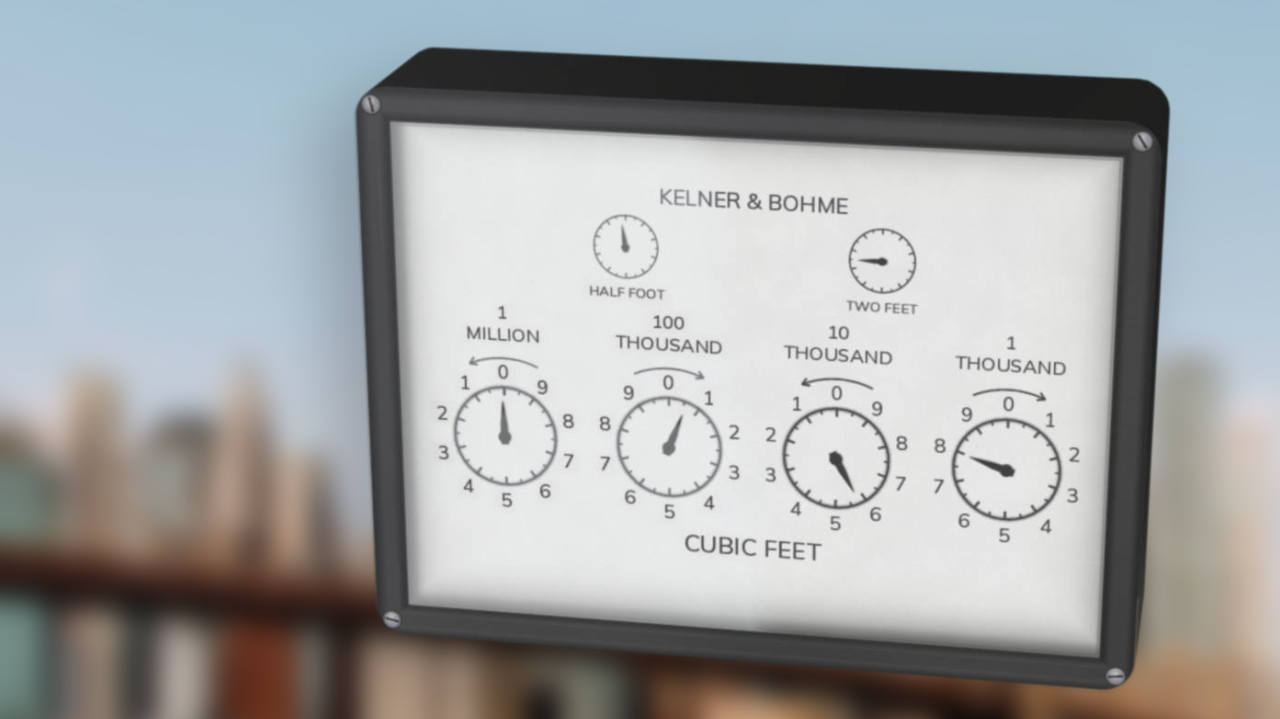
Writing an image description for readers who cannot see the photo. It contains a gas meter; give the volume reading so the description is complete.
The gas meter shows 5800 ft³
